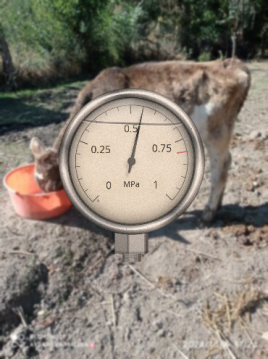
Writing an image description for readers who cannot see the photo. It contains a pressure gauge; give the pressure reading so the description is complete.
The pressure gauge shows 0.55 MPa
